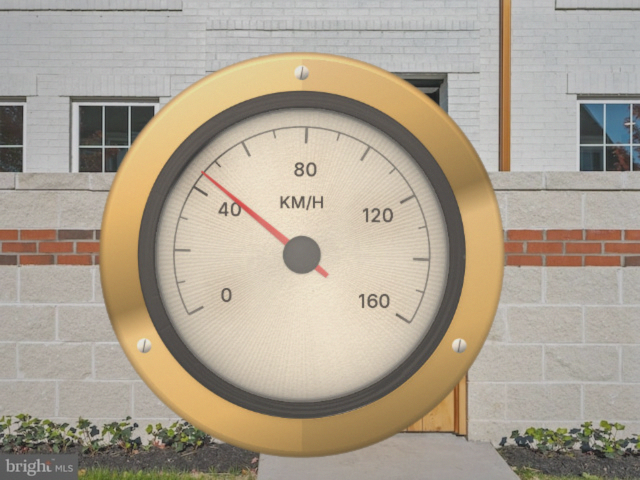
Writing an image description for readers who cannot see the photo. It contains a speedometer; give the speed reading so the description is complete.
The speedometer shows 45 km/h
